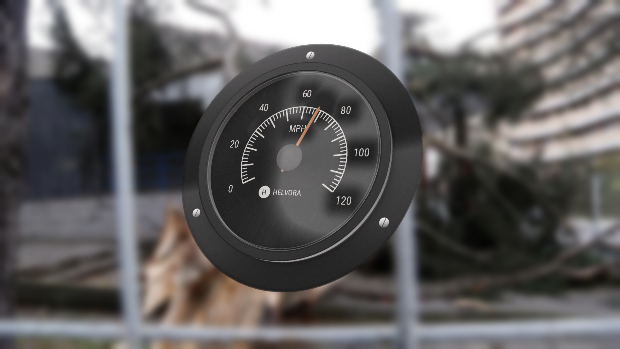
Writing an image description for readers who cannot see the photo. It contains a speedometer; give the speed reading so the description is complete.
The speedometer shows 70 mph
